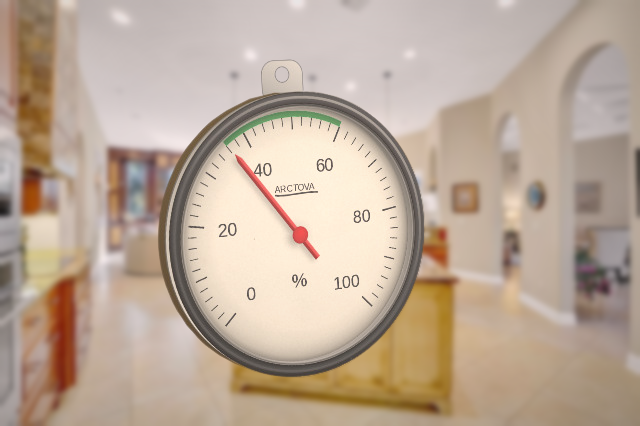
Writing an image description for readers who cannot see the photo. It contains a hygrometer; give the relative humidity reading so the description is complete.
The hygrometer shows 36 %
